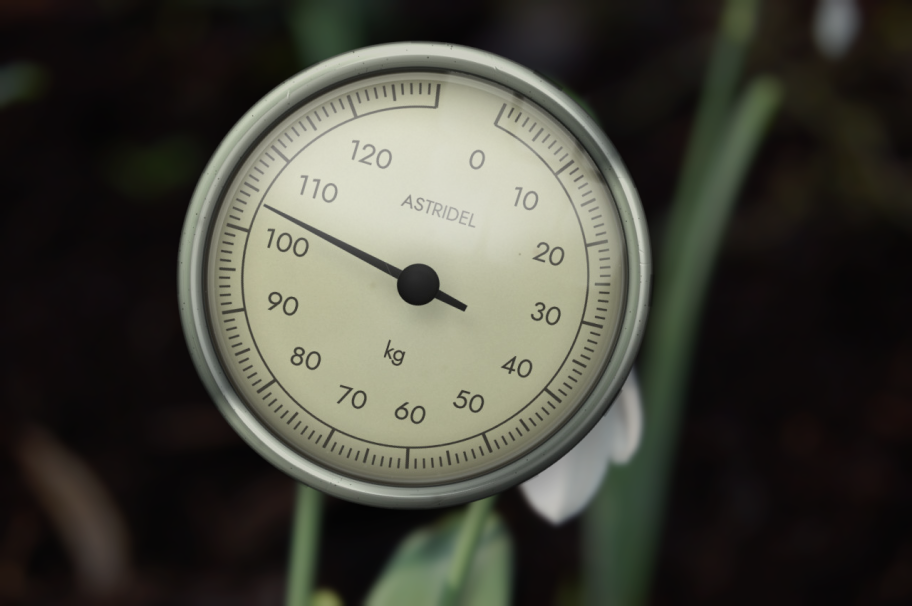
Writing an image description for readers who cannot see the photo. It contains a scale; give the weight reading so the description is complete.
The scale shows 104 kg
